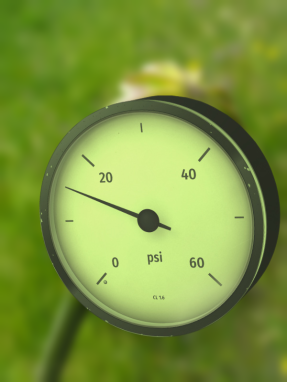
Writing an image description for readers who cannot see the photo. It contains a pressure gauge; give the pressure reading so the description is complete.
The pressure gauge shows 15 psi
